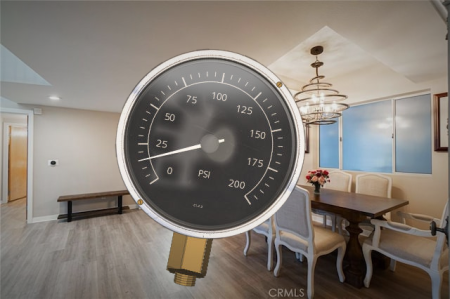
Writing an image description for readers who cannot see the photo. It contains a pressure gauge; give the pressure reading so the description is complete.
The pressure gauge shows 15 psi
